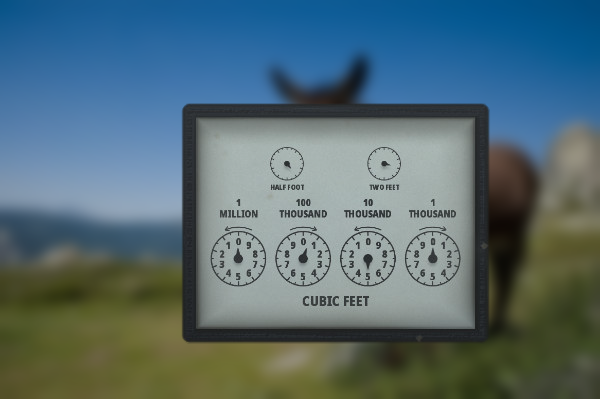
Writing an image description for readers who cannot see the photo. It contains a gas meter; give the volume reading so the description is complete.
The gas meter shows 5000 ft³
